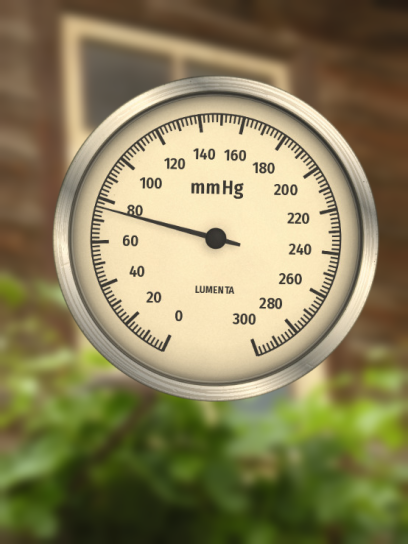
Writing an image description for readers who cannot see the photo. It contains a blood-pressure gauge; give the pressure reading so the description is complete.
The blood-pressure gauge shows 76 mmHg
